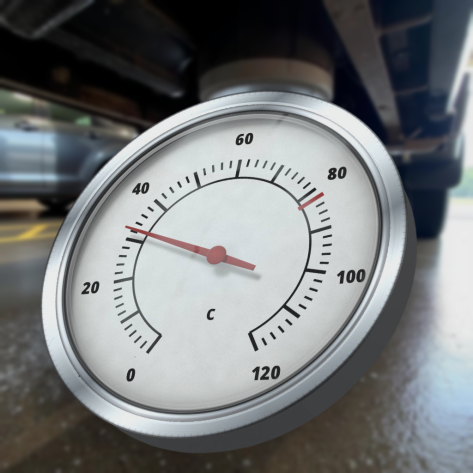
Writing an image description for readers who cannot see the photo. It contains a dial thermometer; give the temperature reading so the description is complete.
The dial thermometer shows 32 °C
